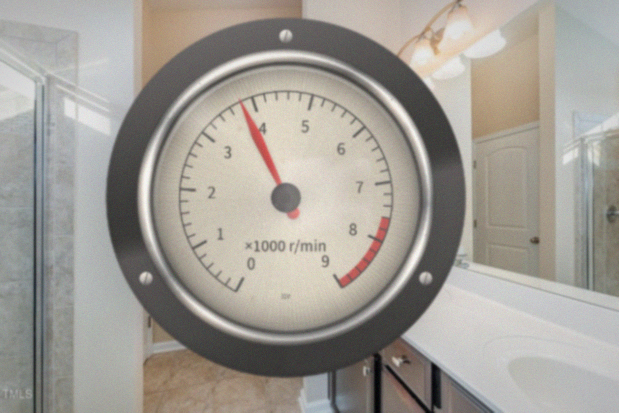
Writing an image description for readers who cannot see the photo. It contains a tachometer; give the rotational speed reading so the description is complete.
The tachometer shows 3800 rpm
